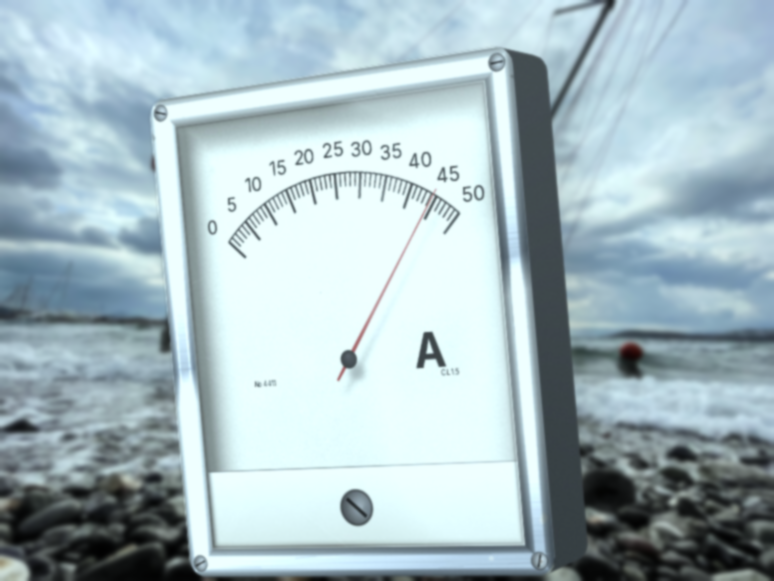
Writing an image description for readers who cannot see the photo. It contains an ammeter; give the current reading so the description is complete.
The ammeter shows 45 A
